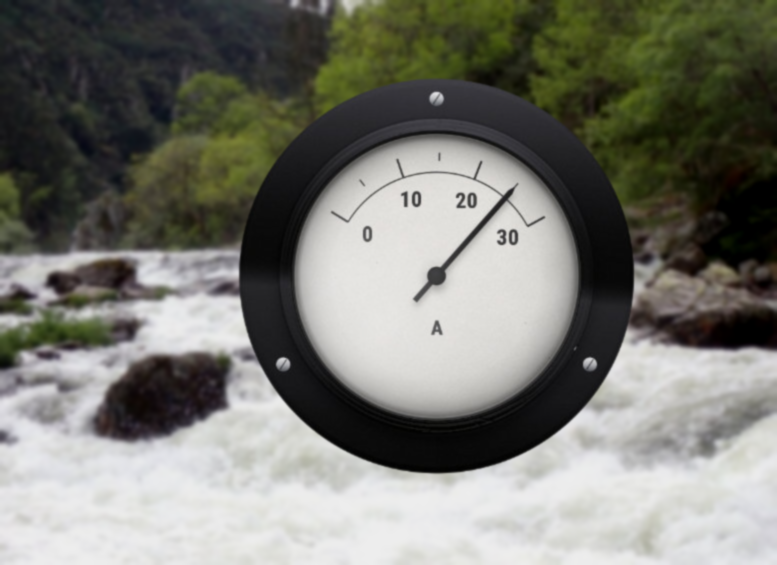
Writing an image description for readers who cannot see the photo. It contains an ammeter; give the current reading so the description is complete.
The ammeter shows 25 A
